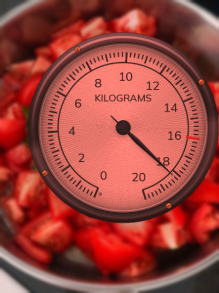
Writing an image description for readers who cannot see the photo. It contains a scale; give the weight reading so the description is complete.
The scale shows 18.2 kg
